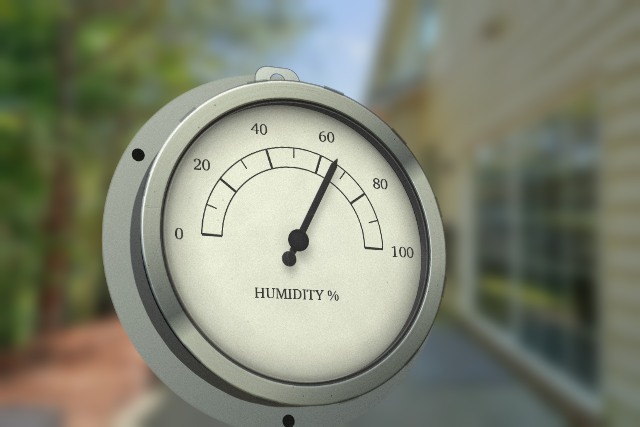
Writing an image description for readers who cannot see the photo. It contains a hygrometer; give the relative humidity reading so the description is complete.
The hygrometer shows 65 %
